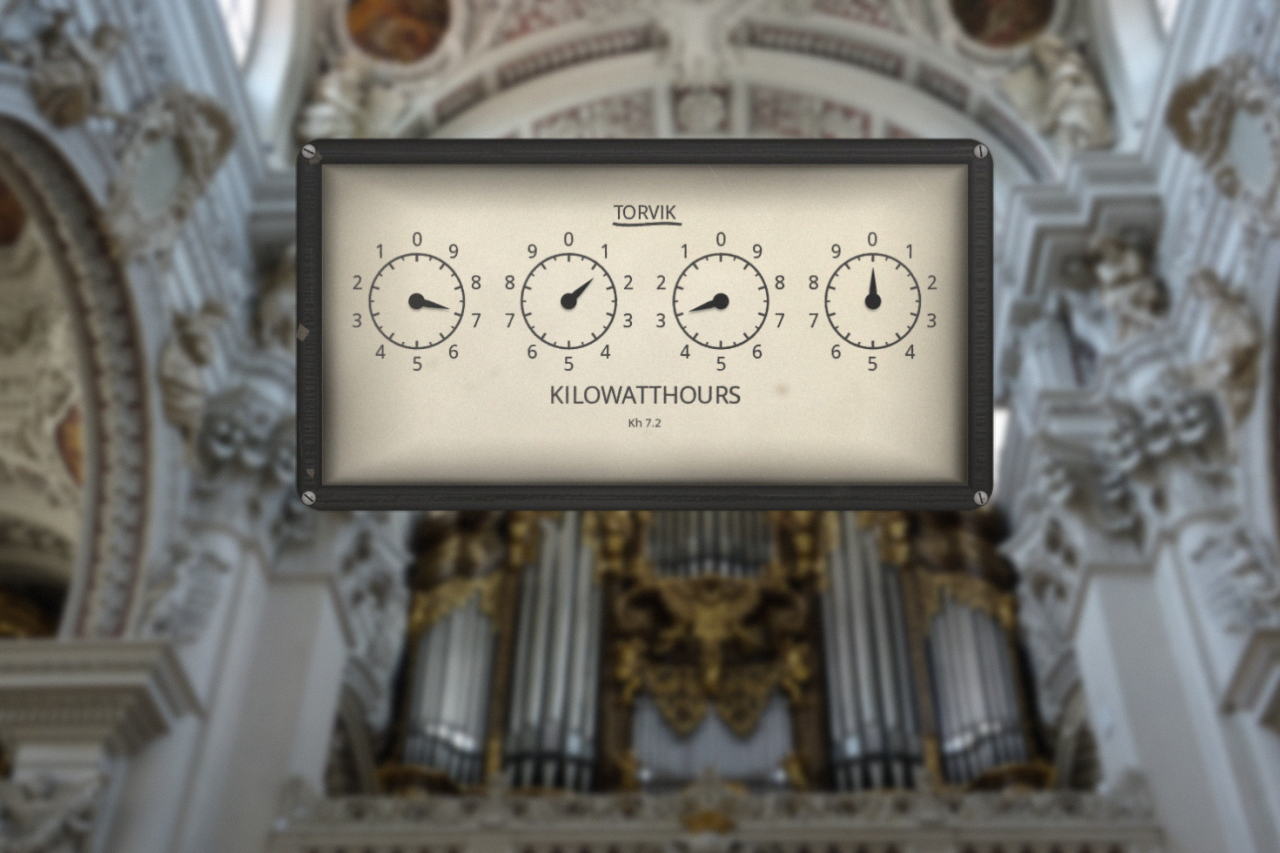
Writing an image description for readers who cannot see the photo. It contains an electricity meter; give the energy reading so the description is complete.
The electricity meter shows 7130 kWh
